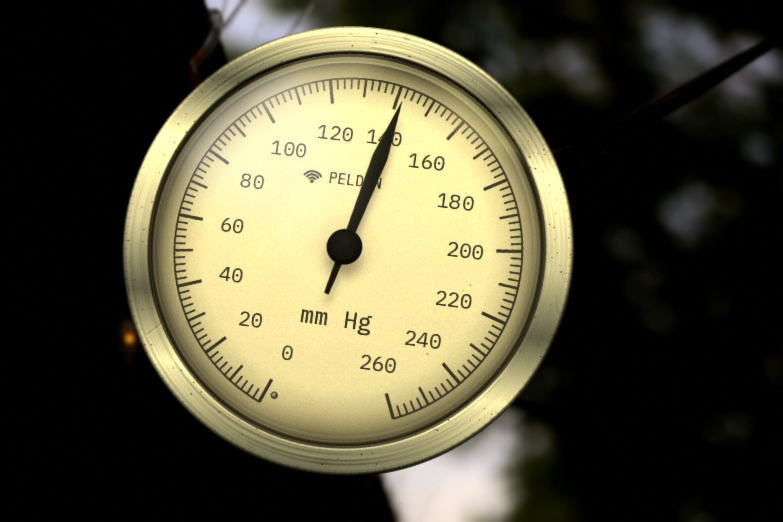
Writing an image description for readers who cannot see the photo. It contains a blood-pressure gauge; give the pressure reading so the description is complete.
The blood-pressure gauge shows 142 mmHg
